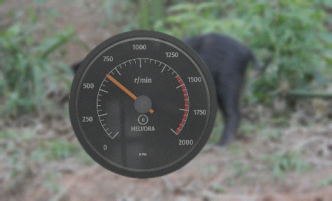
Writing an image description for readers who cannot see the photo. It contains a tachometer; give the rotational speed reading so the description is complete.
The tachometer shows 650 rpm
